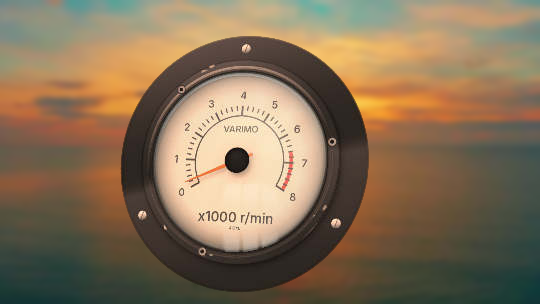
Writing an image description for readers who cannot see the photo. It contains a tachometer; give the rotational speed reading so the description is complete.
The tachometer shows 200 rpm
